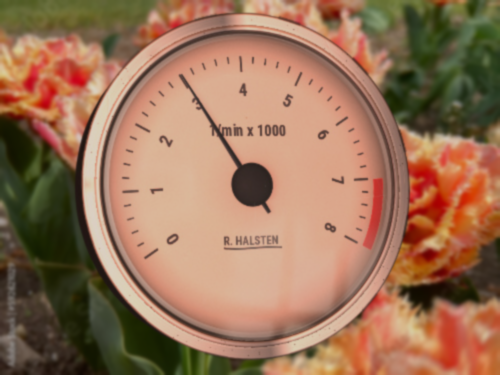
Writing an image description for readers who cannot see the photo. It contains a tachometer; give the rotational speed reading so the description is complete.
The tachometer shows 3000 rpm
